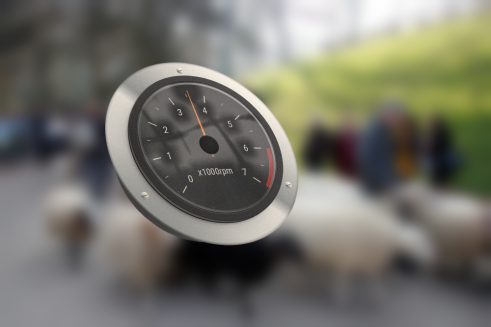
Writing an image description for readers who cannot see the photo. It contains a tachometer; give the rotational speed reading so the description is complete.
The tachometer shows 3500 rpm
